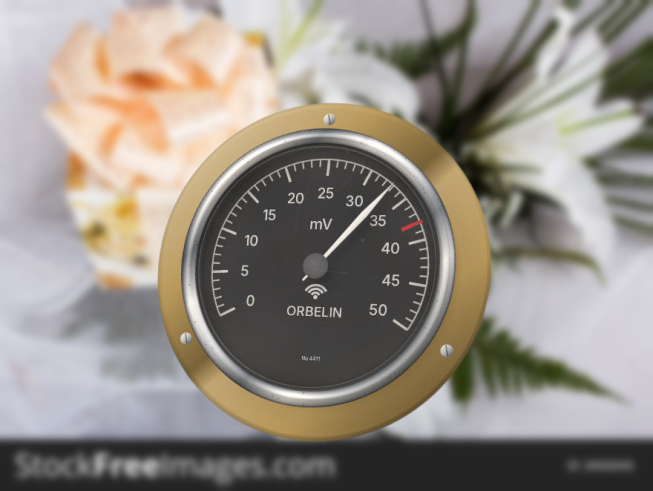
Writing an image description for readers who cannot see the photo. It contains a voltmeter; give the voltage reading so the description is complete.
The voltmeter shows 33 mV
